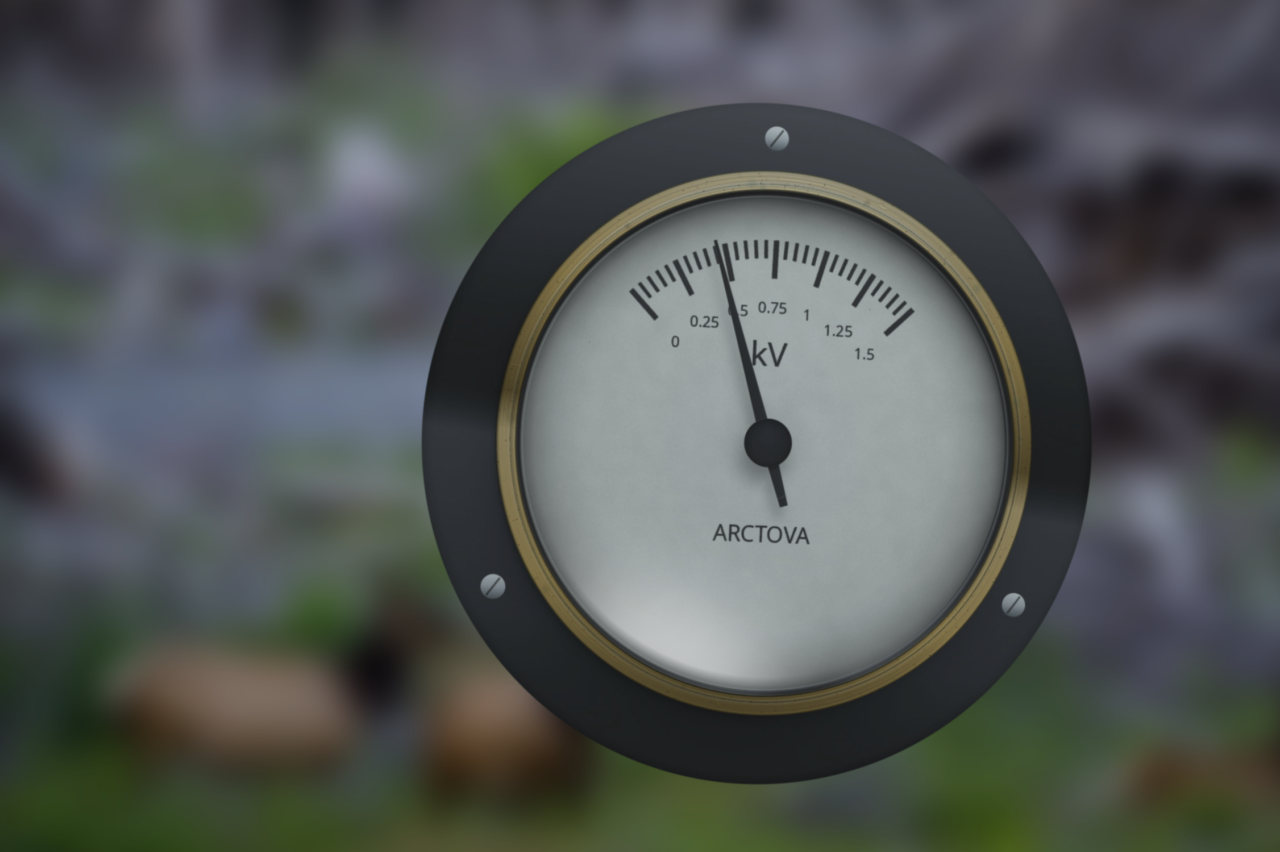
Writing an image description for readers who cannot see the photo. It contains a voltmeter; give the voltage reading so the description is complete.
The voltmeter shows 0.45 kV
